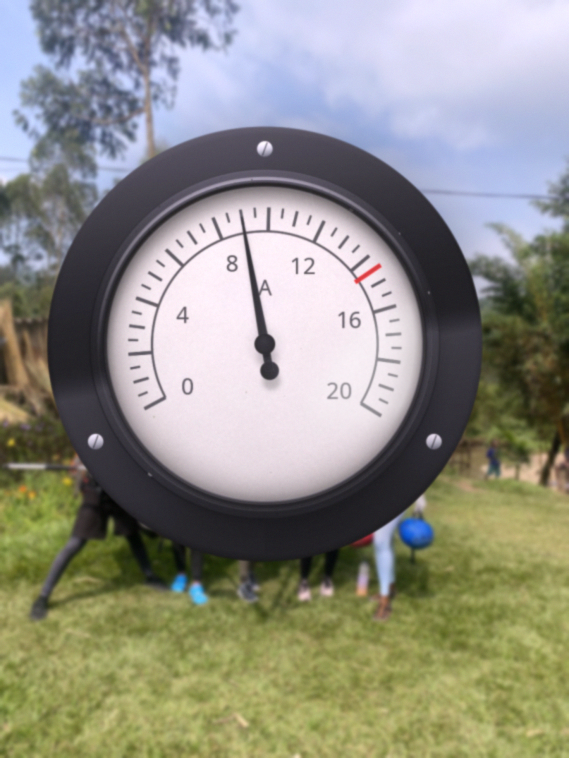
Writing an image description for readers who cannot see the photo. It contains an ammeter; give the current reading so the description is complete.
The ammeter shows 9 A
